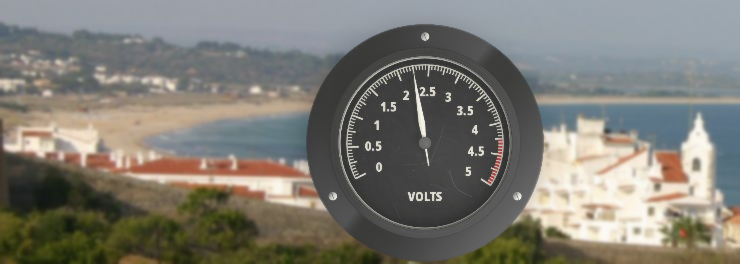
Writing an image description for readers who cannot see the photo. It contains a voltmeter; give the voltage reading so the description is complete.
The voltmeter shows 2.25 V
